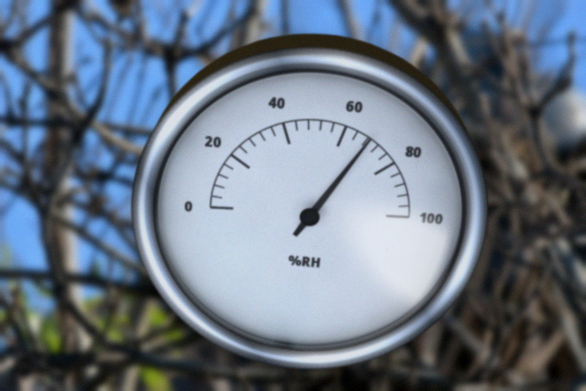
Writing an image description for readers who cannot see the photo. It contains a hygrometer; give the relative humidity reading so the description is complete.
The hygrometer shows 68 %
